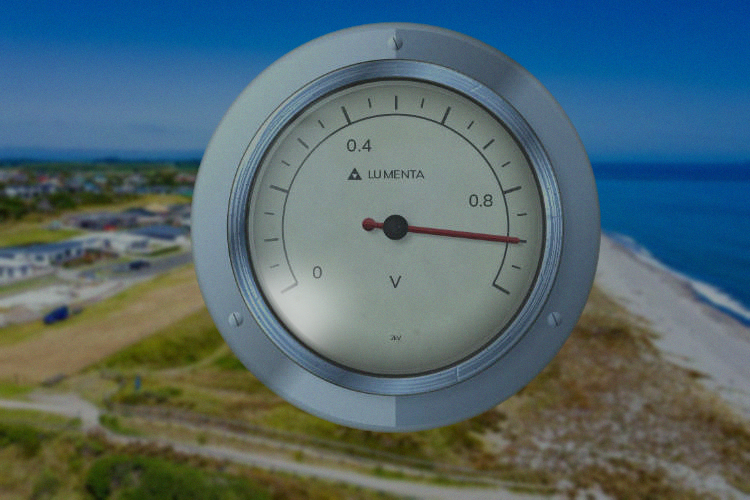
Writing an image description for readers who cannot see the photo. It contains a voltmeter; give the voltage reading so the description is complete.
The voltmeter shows 0.9 V
